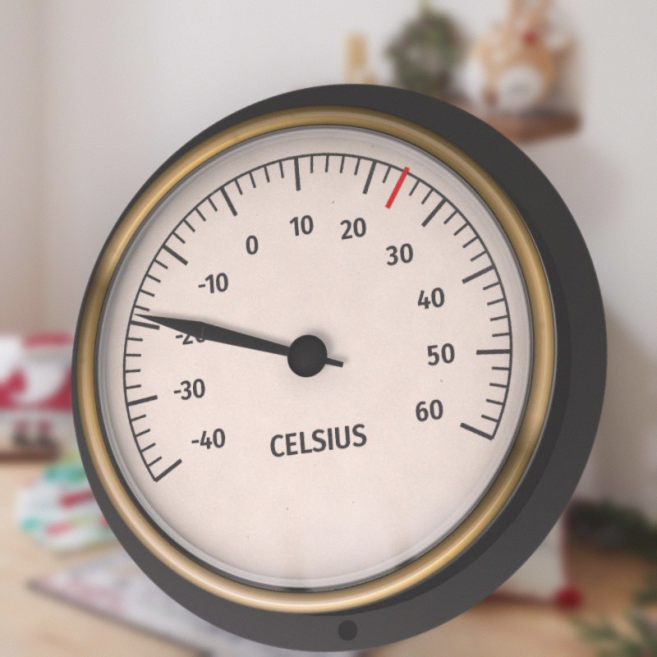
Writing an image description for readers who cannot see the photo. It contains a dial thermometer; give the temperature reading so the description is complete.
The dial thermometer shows -19 °C
